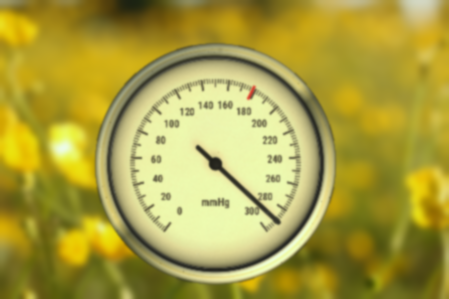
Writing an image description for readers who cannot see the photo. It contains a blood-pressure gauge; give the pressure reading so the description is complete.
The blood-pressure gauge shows 290 mmHg
